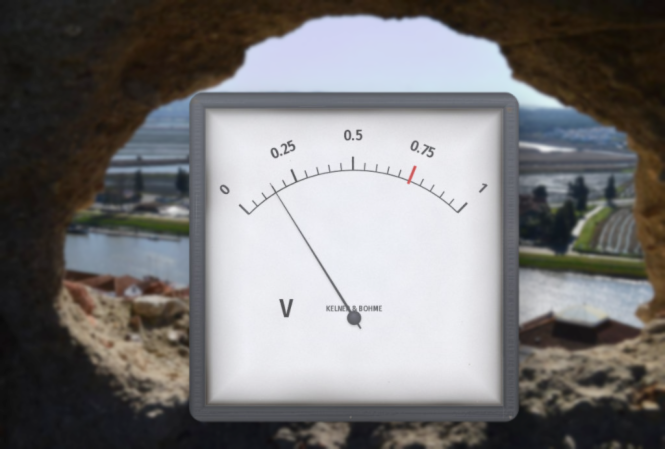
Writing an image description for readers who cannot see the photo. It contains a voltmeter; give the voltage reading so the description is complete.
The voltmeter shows 0.15 V
